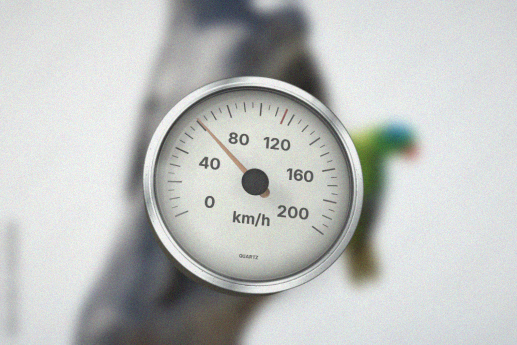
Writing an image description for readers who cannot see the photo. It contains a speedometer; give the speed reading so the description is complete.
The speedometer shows 60 km/h
